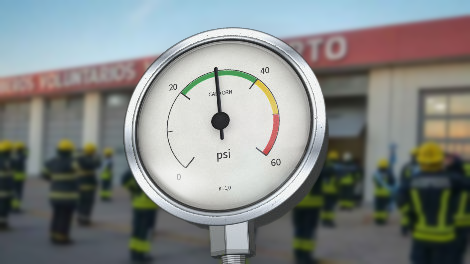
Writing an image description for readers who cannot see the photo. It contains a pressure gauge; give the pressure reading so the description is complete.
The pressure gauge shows 30 psi
